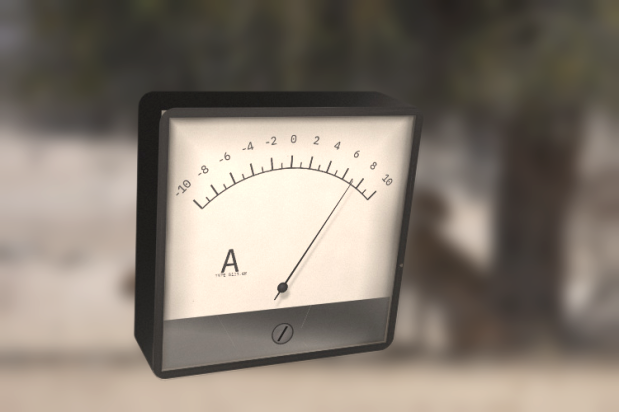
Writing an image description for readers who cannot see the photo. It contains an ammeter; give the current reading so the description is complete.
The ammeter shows 7 A
